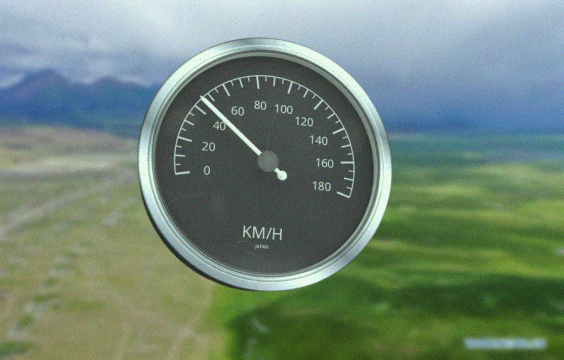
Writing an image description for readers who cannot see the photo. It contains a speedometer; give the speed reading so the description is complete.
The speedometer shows 45 km/h
